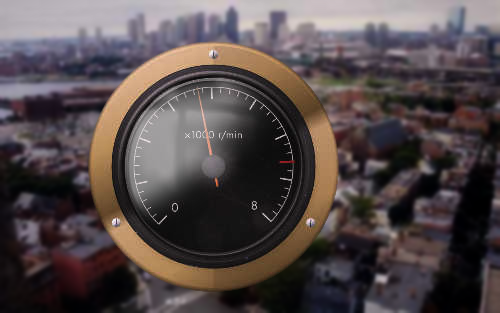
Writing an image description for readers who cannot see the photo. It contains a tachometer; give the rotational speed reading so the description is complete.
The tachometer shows 3700 rpm
